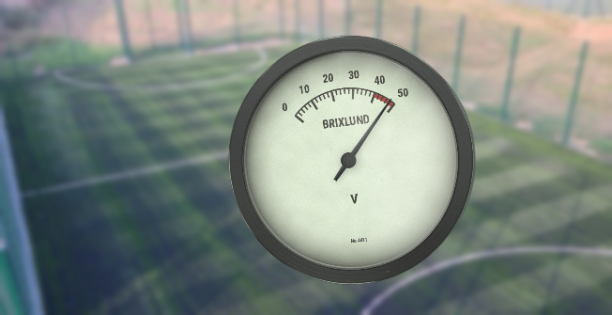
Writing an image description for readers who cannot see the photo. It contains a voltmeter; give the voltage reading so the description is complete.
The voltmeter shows 48 V
